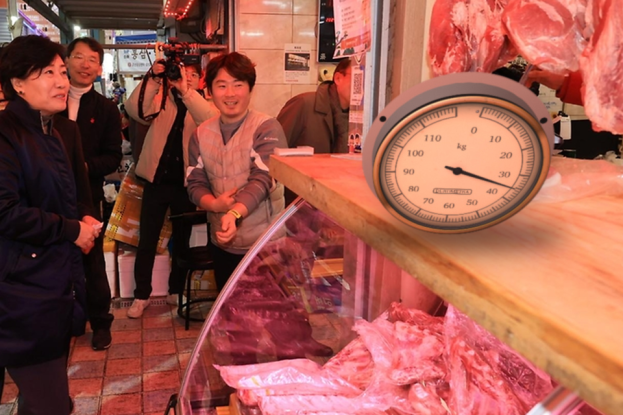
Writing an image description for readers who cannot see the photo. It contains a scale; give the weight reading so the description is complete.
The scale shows 35 kg
